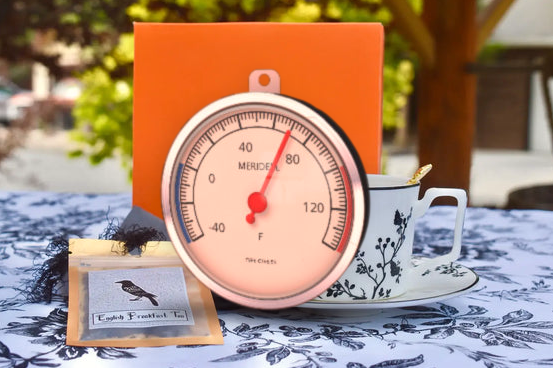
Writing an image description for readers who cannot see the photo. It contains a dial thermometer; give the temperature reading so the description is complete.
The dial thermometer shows 70 °F
